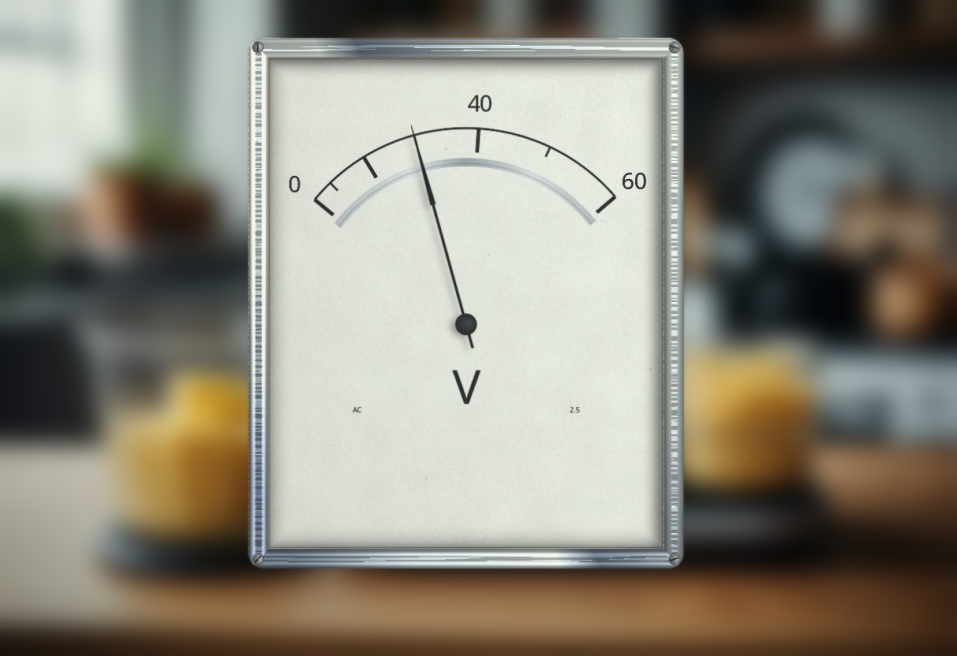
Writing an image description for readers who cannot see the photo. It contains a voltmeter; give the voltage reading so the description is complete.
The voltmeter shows 30 V
